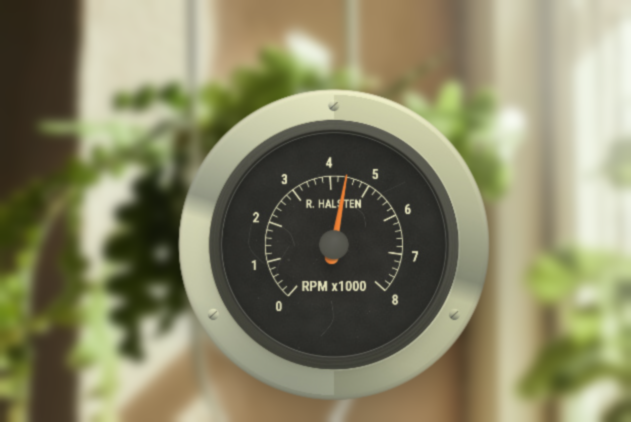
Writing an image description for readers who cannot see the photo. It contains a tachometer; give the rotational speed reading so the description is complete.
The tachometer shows 4400 rpm
